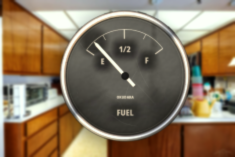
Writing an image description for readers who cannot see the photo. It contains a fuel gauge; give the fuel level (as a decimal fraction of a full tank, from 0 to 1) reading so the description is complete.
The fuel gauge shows 0.125
